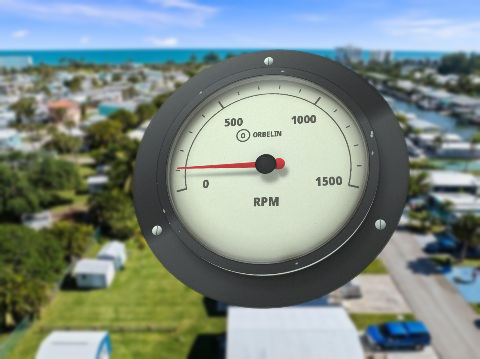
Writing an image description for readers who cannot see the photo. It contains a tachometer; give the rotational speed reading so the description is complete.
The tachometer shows 100 rpm
